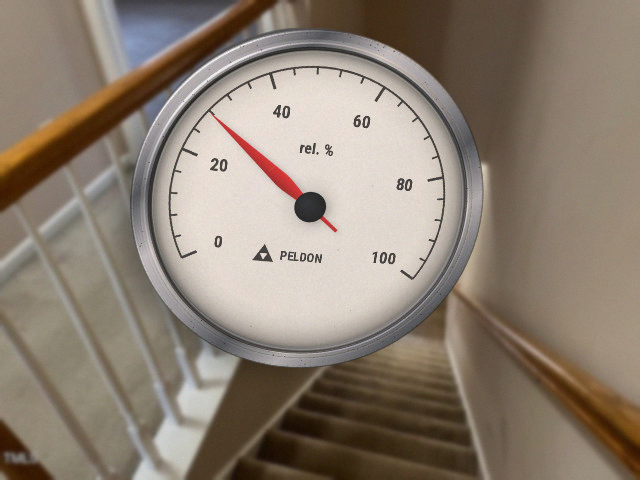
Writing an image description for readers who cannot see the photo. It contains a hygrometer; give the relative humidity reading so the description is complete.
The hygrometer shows 28 %
